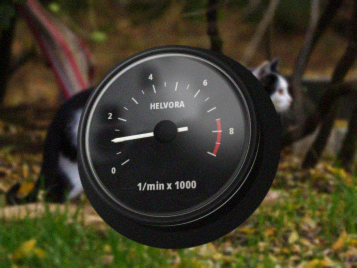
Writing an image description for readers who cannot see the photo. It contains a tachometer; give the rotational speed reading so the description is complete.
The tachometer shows 1000 rpm
